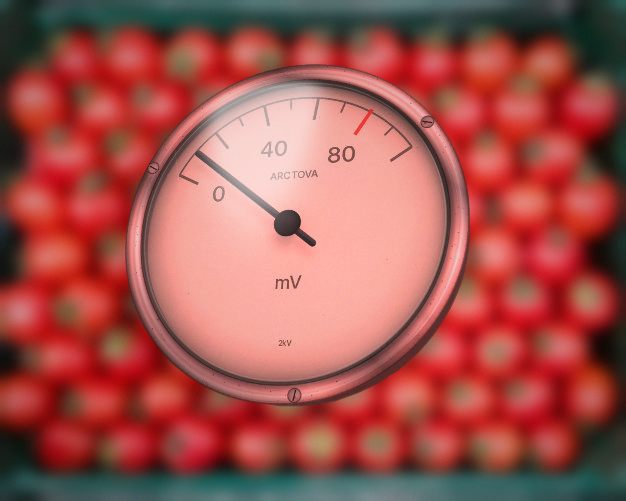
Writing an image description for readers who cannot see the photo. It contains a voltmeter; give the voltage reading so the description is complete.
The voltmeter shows 10 mV
